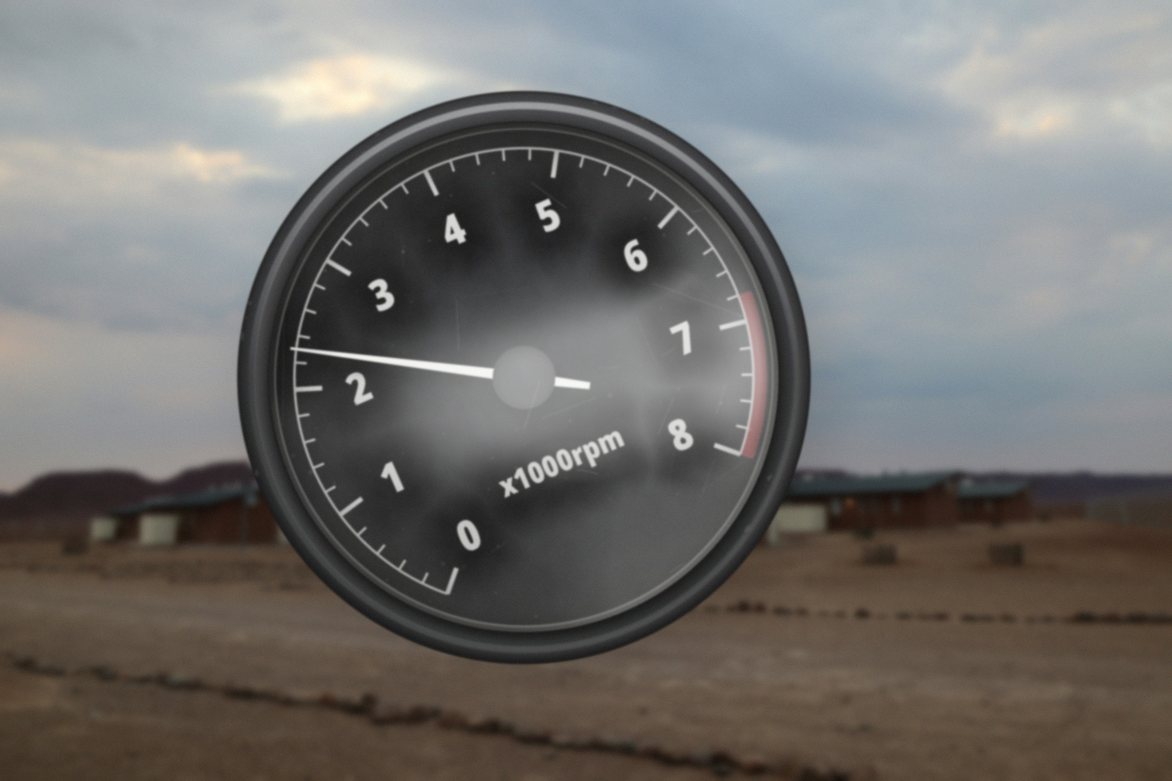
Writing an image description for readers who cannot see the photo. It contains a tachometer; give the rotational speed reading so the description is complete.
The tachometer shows 2300 rpm
